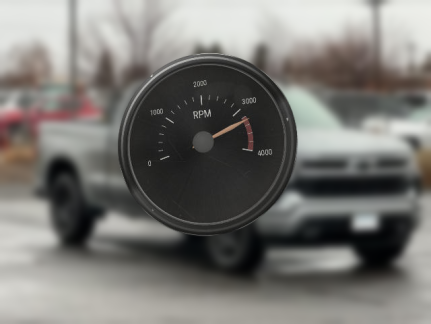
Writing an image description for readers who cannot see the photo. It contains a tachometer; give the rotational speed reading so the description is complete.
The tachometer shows 3300 rpm
